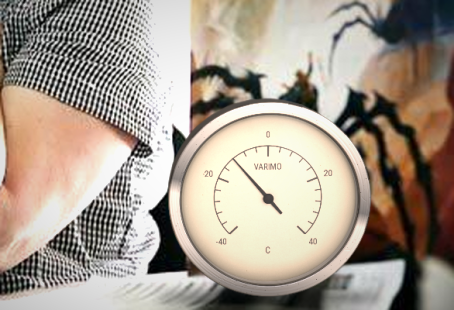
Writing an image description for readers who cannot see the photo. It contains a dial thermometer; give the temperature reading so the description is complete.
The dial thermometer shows -12 °C
